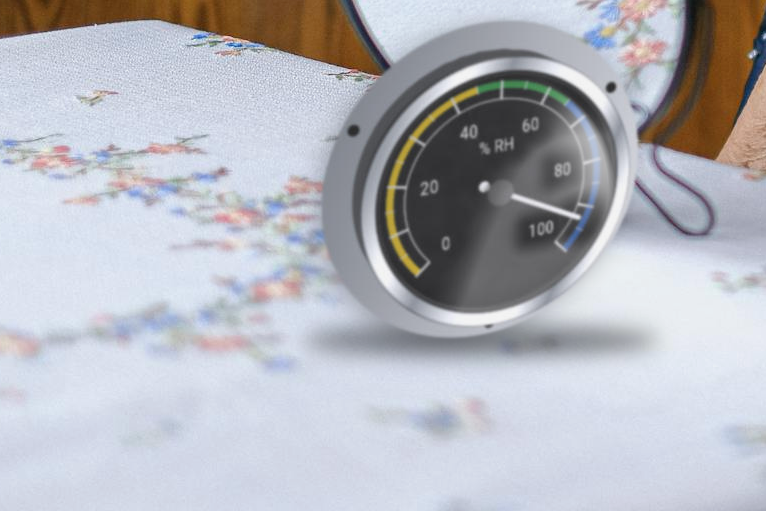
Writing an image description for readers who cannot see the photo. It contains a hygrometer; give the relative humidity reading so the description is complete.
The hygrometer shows 92.5 %
